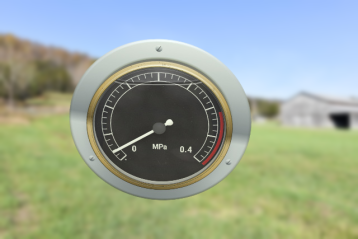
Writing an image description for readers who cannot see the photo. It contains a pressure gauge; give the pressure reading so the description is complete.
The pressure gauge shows 0.02 MPa
